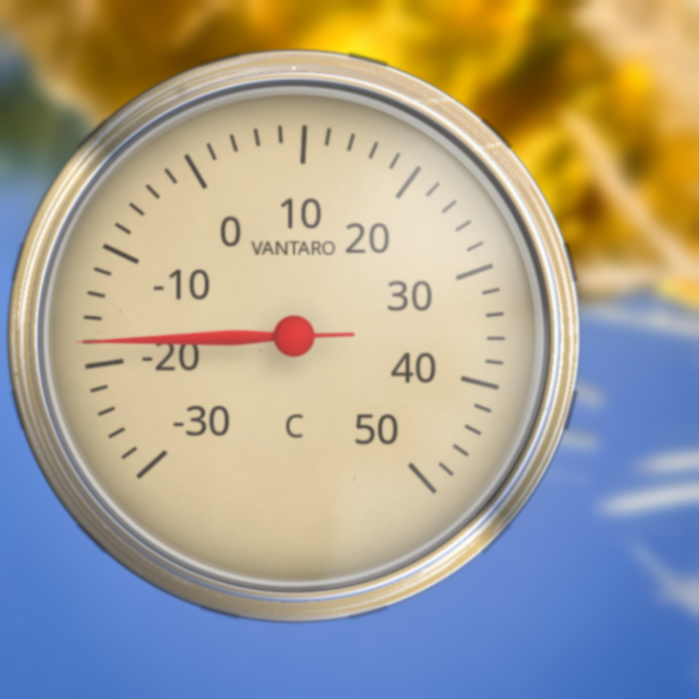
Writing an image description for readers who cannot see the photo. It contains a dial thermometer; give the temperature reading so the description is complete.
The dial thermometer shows -18 °C
